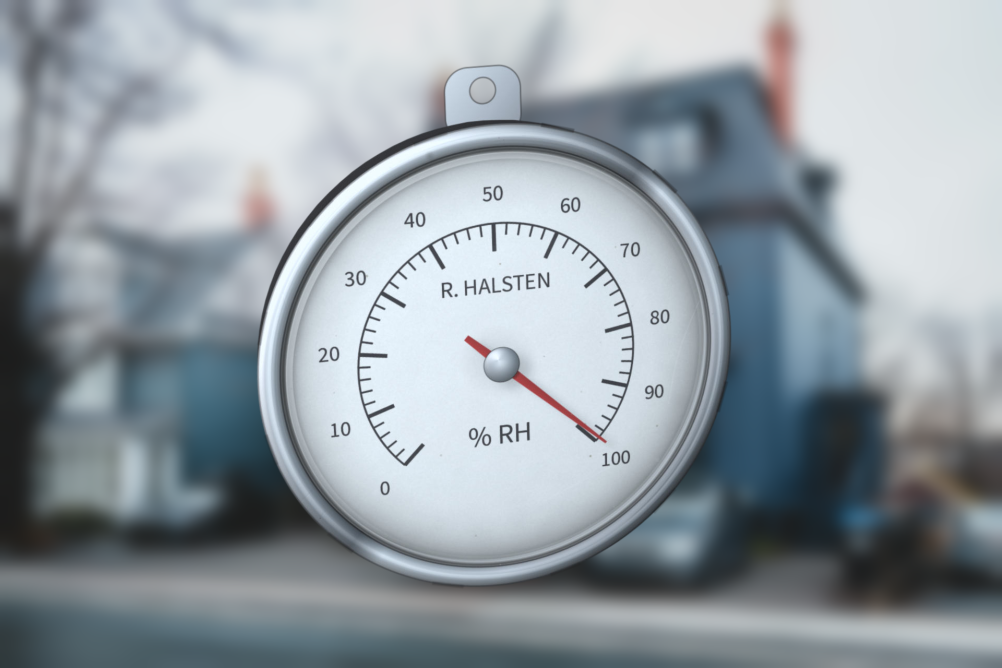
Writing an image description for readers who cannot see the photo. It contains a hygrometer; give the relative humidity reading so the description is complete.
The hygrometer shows 99 %
